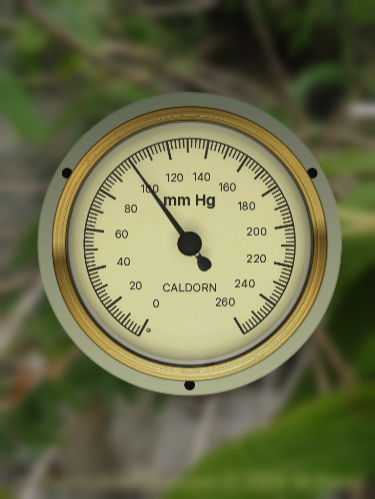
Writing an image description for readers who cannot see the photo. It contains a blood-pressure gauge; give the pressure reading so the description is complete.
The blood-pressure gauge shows 100 mmHg
